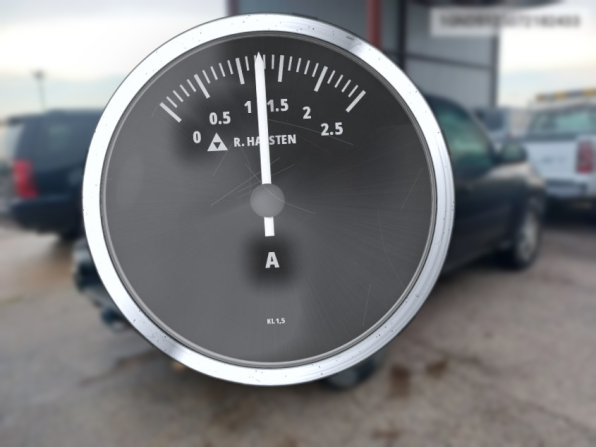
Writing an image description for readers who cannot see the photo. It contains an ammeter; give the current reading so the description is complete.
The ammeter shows 1.25 A
